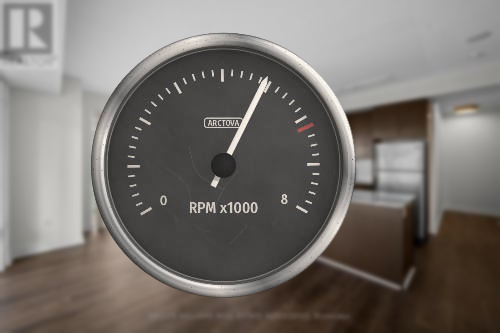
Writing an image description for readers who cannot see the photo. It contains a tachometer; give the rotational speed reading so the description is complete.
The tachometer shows 4900 rpm
